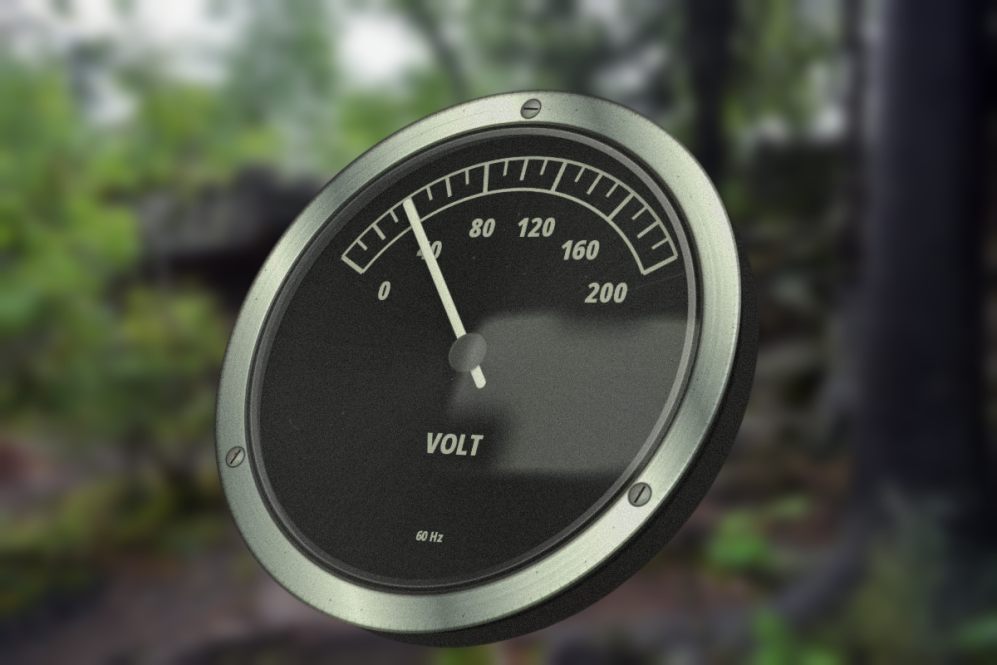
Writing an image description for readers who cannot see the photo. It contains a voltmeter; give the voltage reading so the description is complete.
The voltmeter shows 40 V
